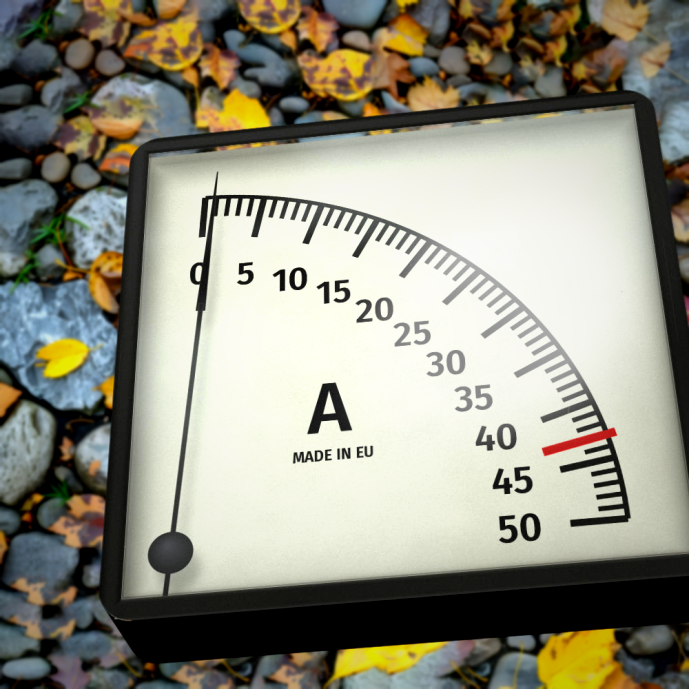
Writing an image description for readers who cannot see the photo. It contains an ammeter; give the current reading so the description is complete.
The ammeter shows 1 A
